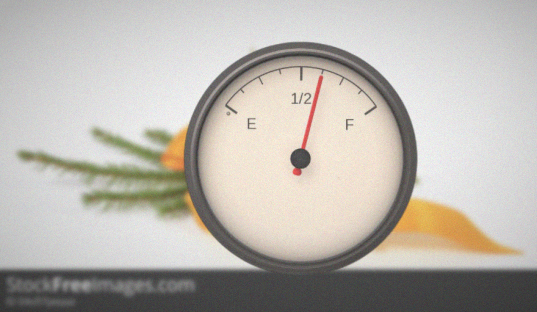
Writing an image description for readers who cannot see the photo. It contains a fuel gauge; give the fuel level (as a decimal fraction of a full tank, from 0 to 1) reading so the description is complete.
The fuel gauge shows 0.625
